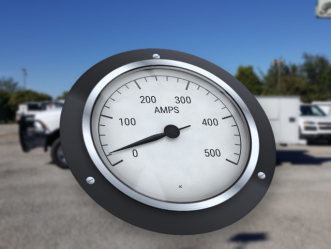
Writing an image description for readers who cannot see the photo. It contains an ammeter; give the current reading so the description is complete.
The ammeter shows 20 A
